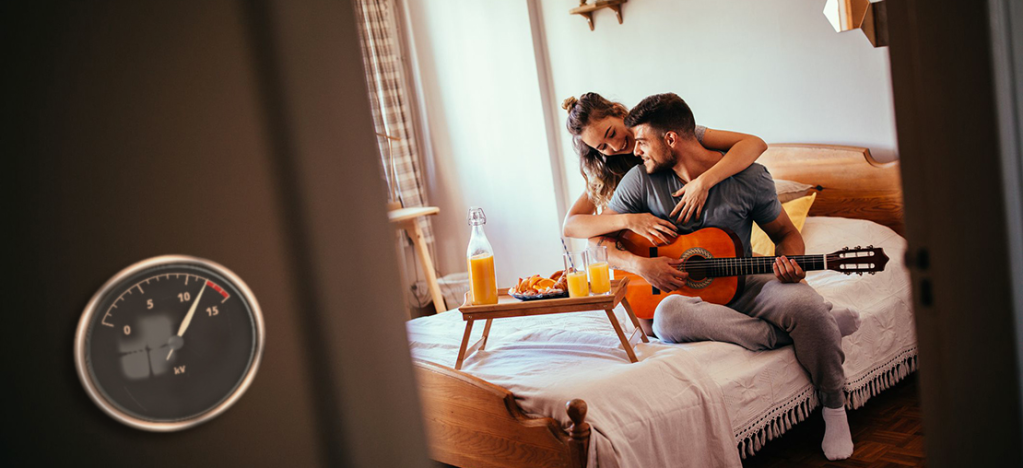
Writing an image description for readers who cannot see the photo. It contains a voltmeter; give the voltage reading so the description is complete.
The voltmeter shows 12 kV
